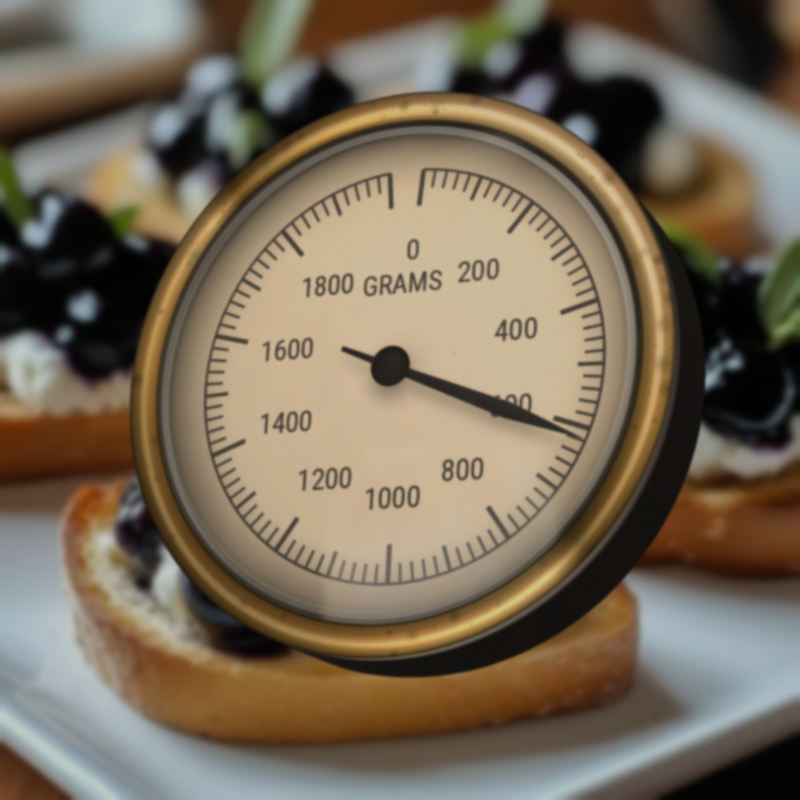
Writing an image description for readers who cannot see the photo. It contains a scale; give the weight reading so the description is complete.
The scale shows 620 g
